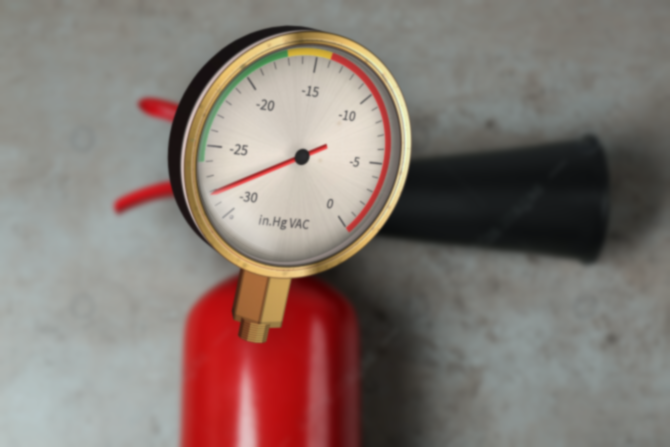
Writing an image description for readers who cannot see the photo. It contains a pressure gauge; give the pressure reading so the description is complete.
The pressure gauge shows -28 inHg
